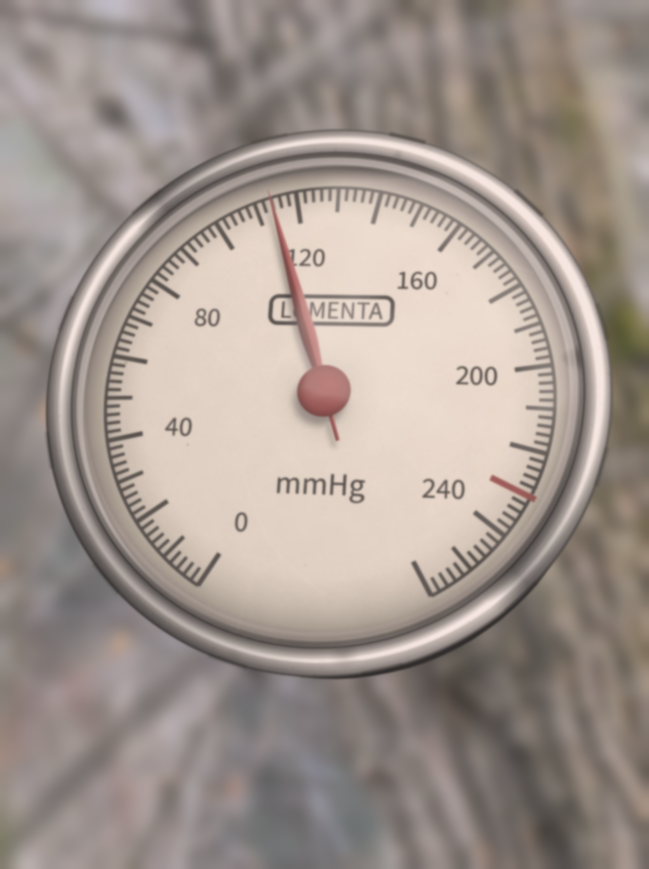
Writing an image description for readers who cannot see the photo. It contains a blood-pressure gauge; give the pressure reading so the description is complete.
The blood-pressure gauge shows 114 mmHg
